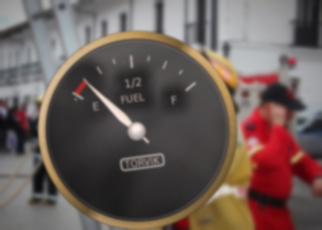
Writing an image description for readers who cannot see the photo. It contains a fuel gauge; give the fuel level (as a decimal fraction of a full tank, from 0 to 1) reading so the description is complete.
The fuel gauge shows 0.125
